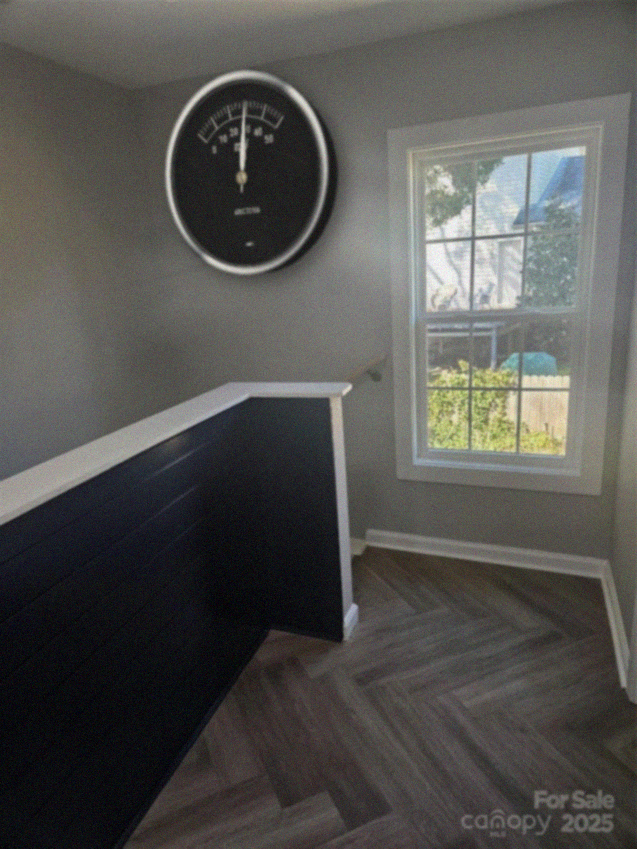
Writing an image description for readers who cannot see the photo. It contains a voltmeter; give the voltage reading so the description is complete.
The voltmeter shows 30 mV
